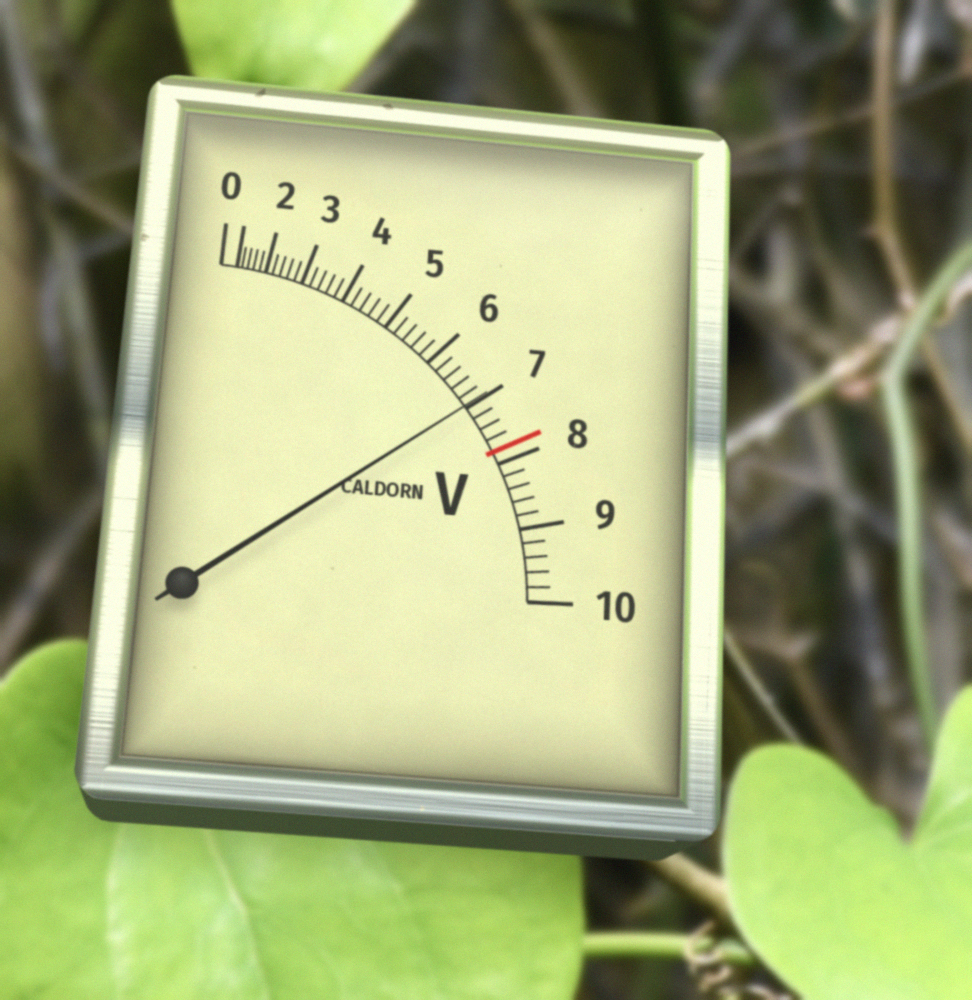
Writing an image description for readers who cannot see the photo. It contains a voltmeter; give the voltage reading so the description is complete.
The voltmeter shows 7 V
